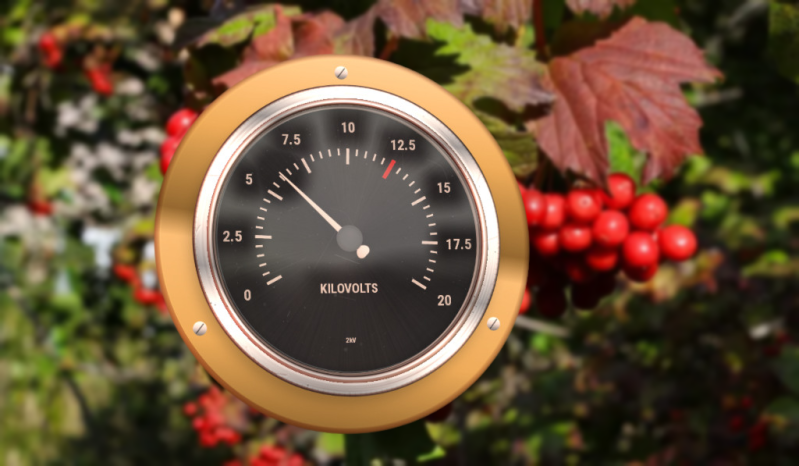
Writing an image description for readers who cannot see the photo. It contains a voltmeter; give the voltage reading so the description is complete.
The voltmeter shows 6 kV
